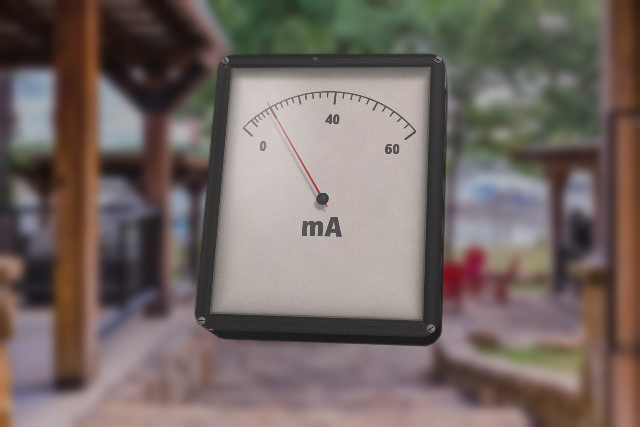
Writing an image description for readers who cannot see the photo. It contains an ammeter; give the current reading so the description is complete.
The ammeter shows 20 mA
